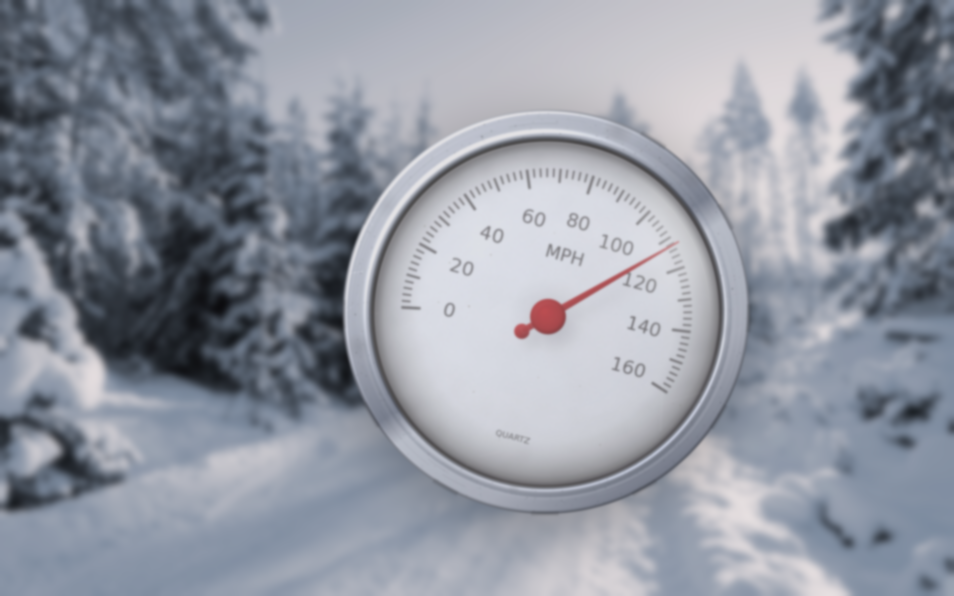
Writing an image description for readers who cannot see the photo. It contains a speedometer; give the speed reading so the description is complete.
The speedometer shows 112 mph
